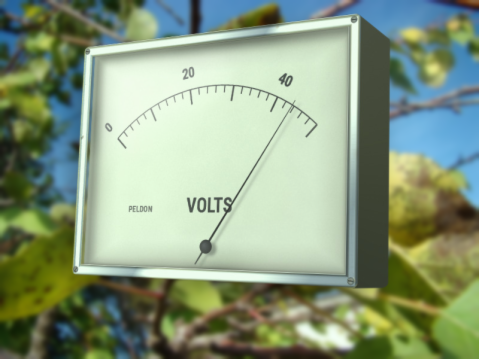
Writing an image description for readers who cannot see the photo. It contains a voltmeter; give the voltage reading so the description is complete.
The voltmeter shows 44 V
